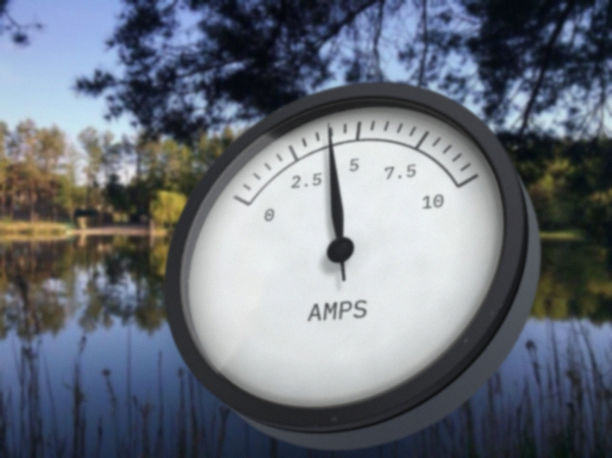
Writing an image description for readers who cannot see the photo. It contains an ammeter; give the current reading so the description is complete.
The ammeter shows 4 A
